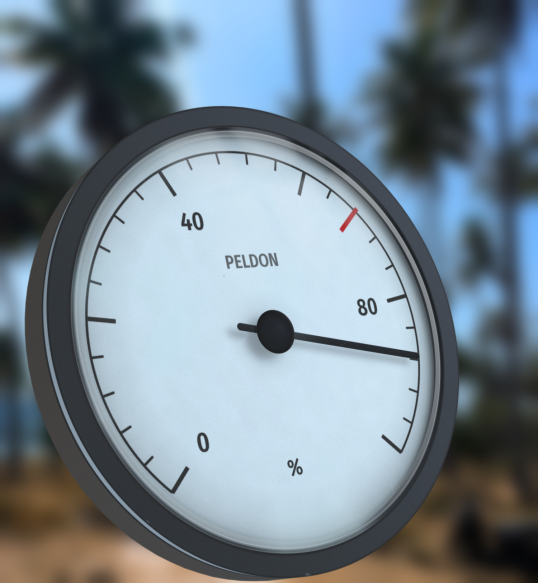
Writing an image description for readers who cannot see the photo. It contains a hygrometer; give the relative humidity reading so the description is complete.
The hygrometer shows 88 %
